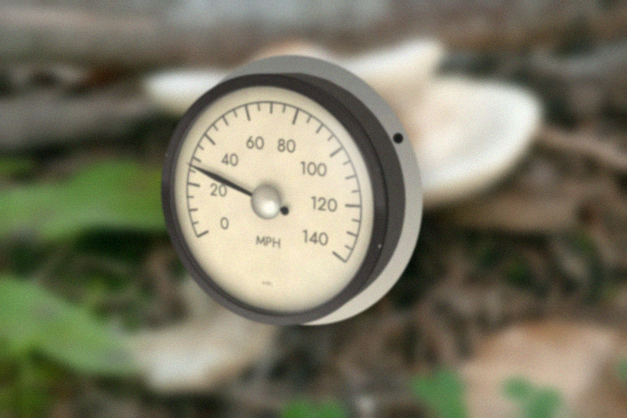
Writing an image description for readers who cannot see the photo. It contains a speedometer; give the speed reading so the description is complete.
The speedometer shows 27.5 mph
